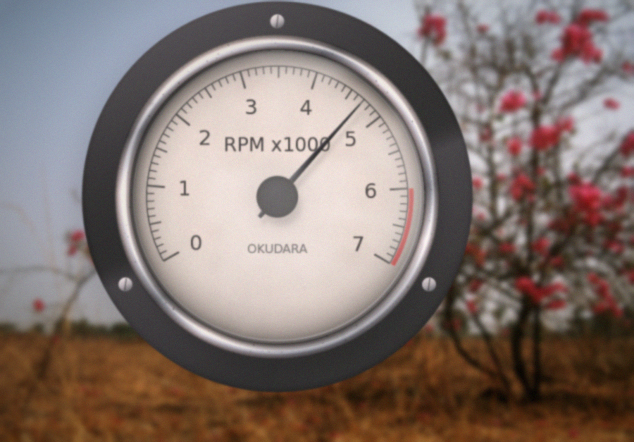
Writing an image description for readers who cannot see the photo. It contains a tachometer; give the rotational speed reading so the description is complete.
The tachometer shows 4700 rpm
